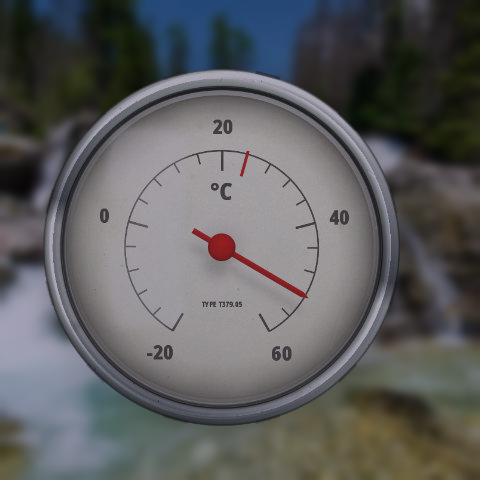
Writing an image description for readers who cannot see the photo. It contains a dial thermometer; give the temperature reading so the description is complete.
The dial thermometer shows 52 °C
